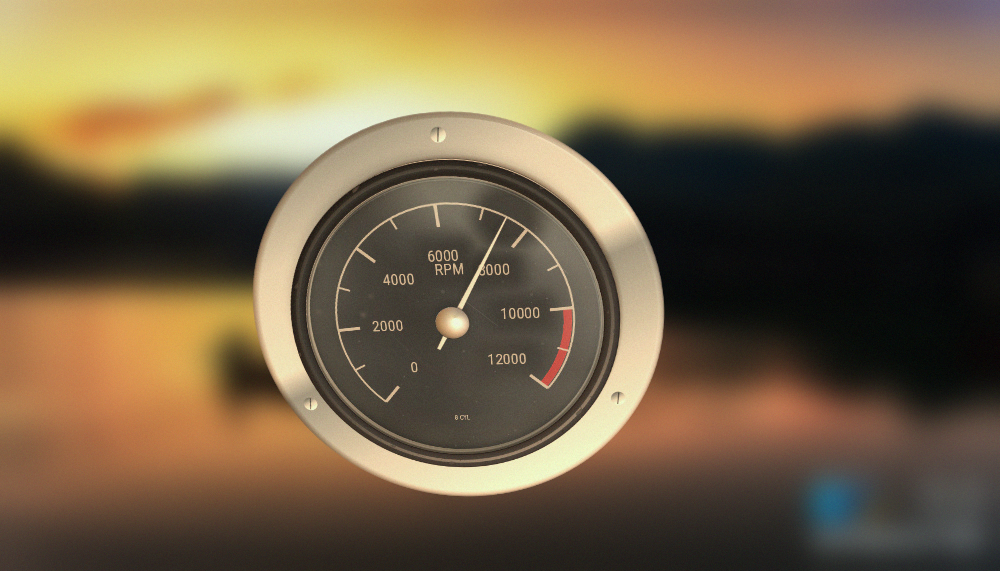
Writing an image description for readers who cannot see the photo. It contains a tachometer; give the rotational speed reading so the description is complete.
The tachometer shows 7500 rpm
